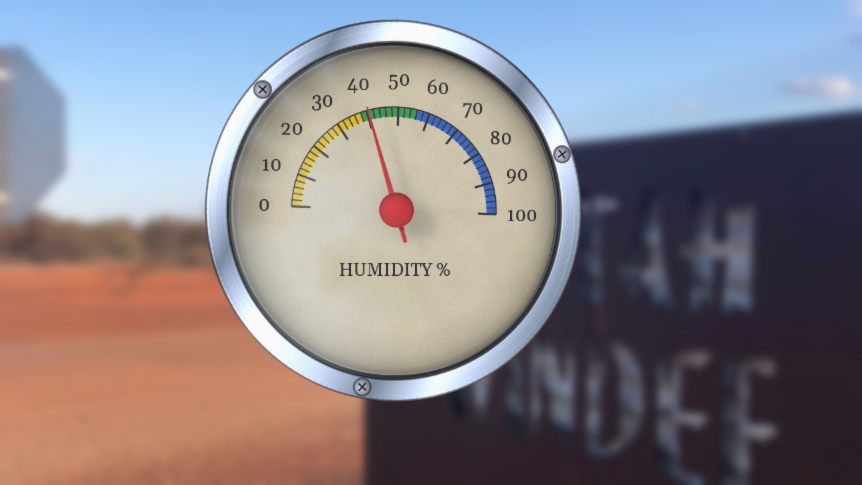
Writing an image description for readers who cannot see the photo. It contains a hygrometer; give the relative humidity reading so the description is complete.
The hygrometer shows 40 %
